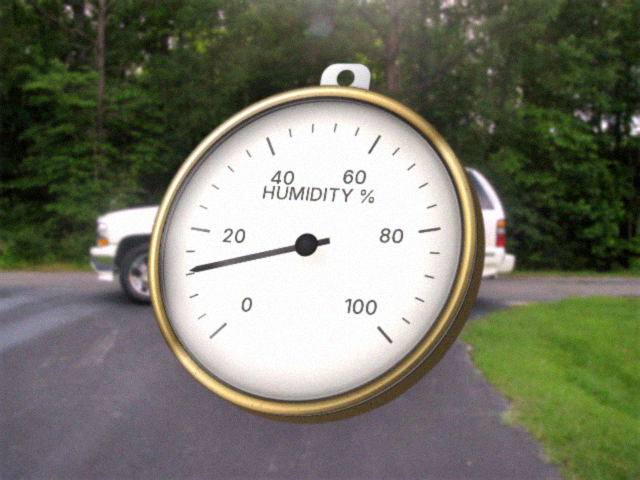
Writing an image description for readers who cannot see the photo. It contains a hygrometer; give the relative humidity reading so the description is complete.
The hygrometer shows 12 %
